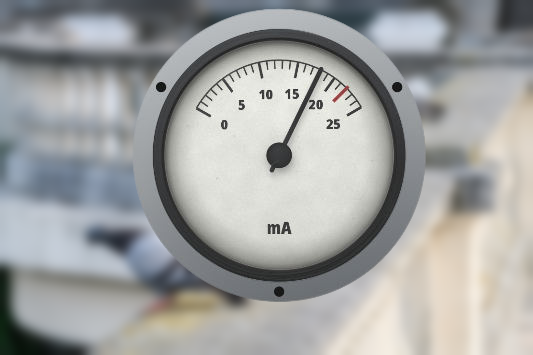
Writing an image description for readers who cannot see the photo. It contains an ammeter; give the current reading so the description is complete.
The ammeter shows 18 mA
